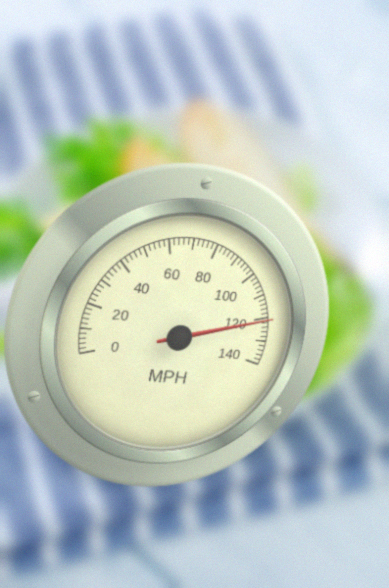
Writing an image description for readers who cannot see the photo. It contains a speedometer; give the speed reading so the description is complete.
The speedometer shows 120 mph
